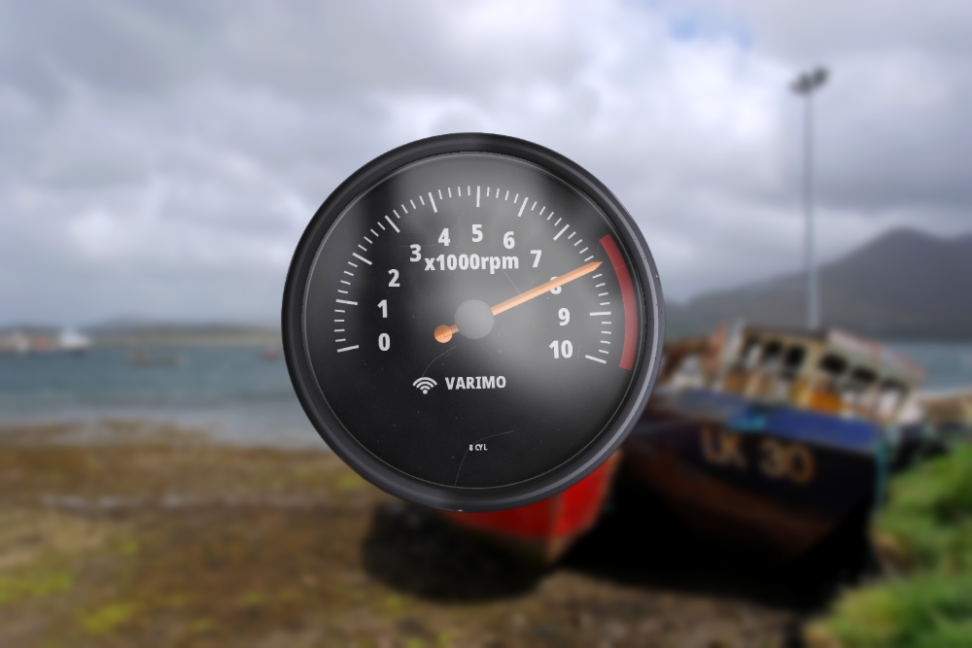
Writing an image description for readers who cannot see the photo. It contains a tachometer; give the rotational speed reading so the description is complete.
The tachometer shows 8000 rpm
